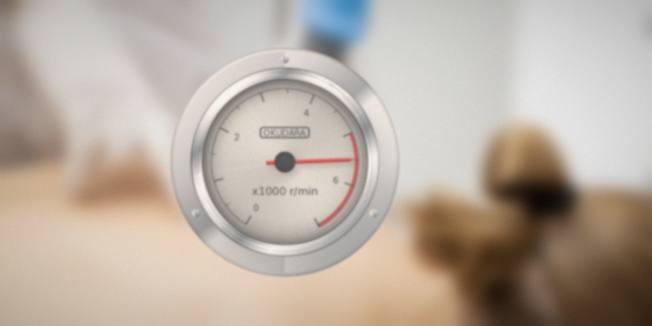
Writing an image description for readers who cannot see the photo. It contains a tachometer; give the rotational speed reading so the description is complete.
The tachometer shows 5500 rpm
